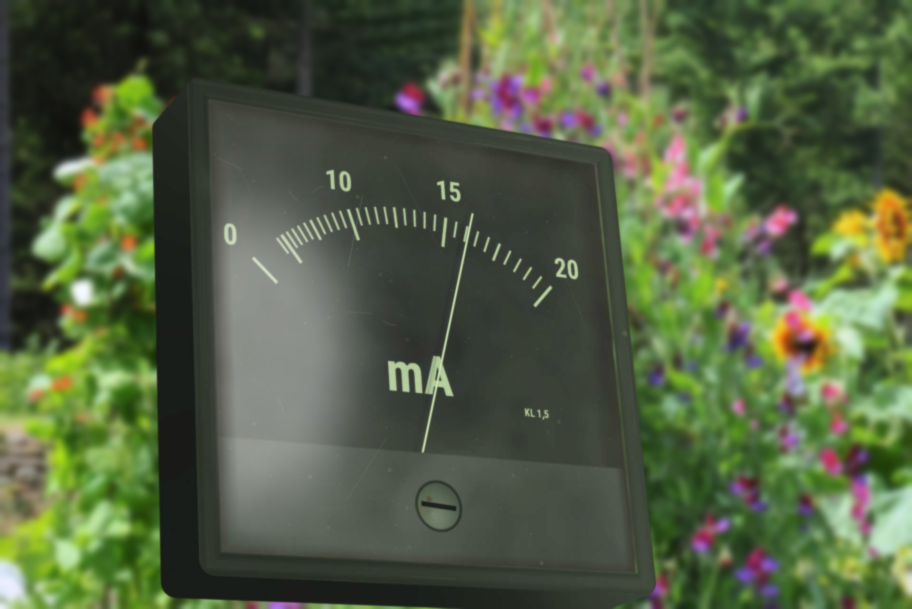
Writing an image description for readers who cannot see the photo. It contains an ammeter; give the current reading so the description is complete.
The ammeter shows 16 mA
